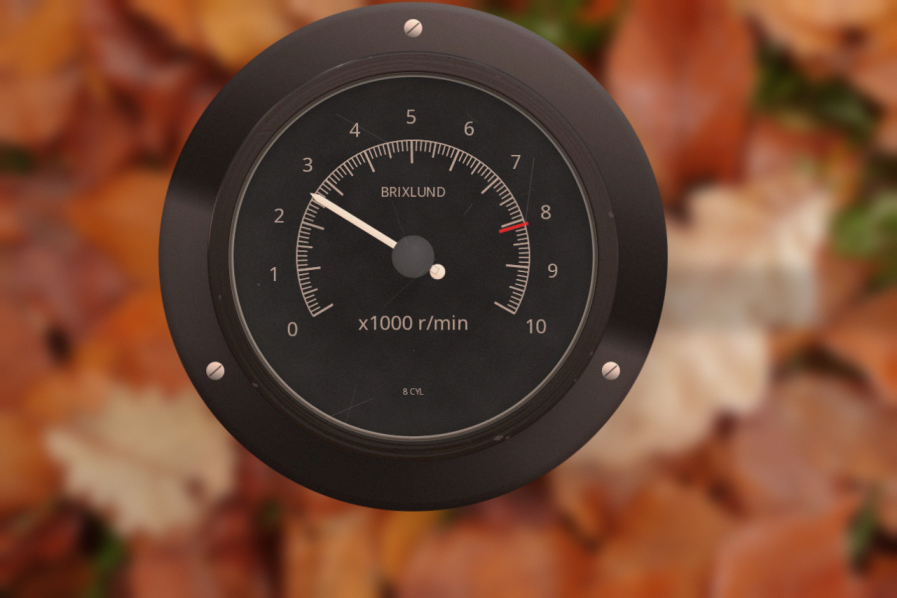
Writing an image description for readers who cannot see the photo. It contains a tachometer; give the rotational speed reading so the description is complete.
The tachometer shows 2600 rpm
